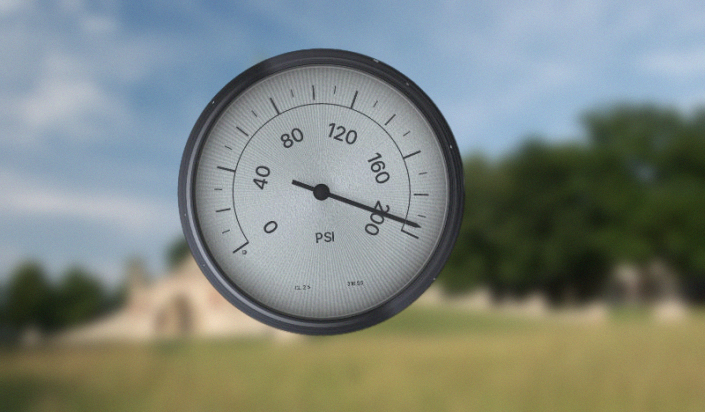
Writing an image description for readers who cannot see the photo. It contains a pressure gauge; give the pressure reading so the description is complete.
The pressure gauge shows 195 psi
